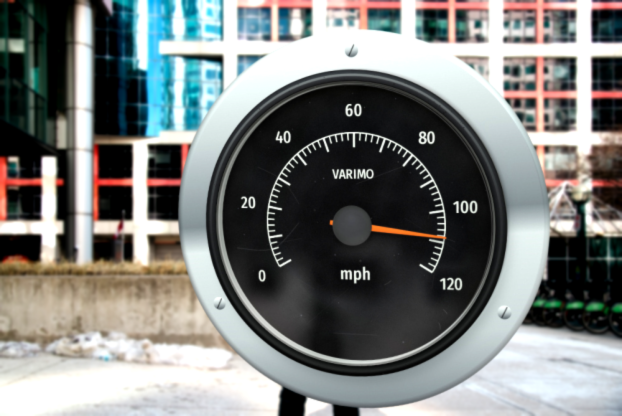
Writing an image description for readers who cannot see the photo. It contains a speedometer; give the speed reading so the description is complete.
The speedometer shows 108 mph
